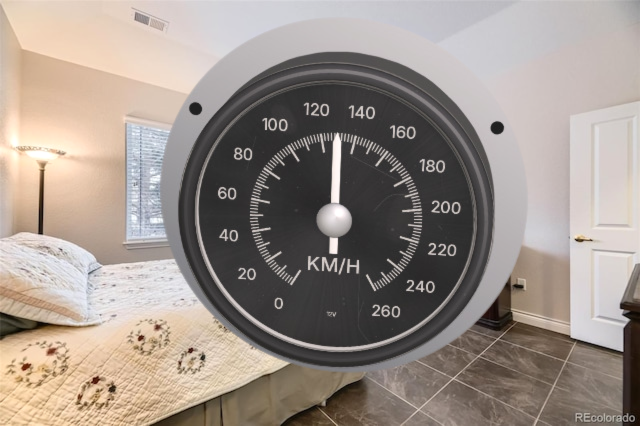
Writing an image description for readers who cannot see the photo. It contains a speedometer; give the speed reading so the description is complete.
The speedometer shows 130 km/h
